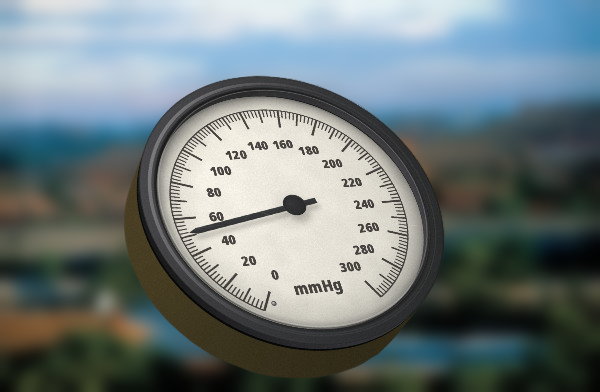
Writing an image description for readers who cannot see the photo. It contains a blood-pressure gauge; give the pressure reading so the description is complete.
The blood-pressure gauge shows 50 mmHg
